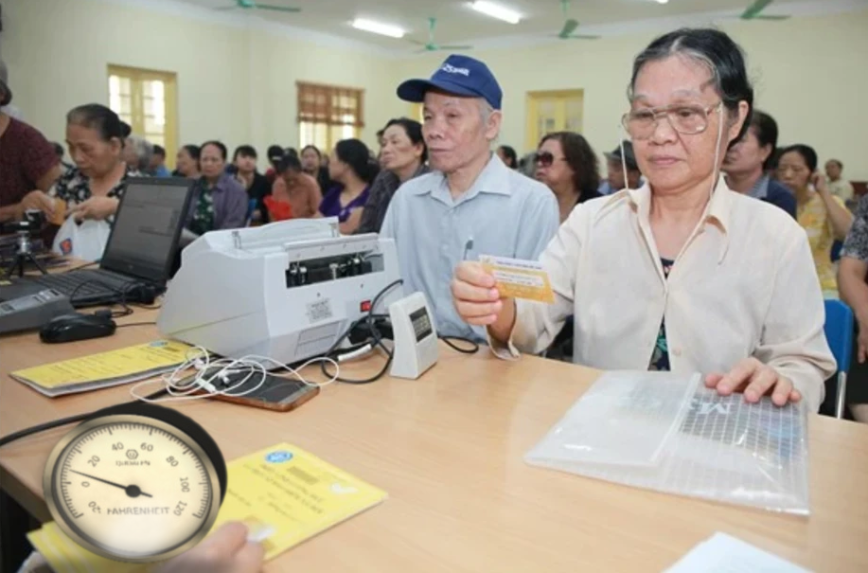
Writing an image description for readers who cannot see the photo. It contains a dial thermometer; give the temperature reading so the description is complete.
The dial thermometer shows 10 °F
